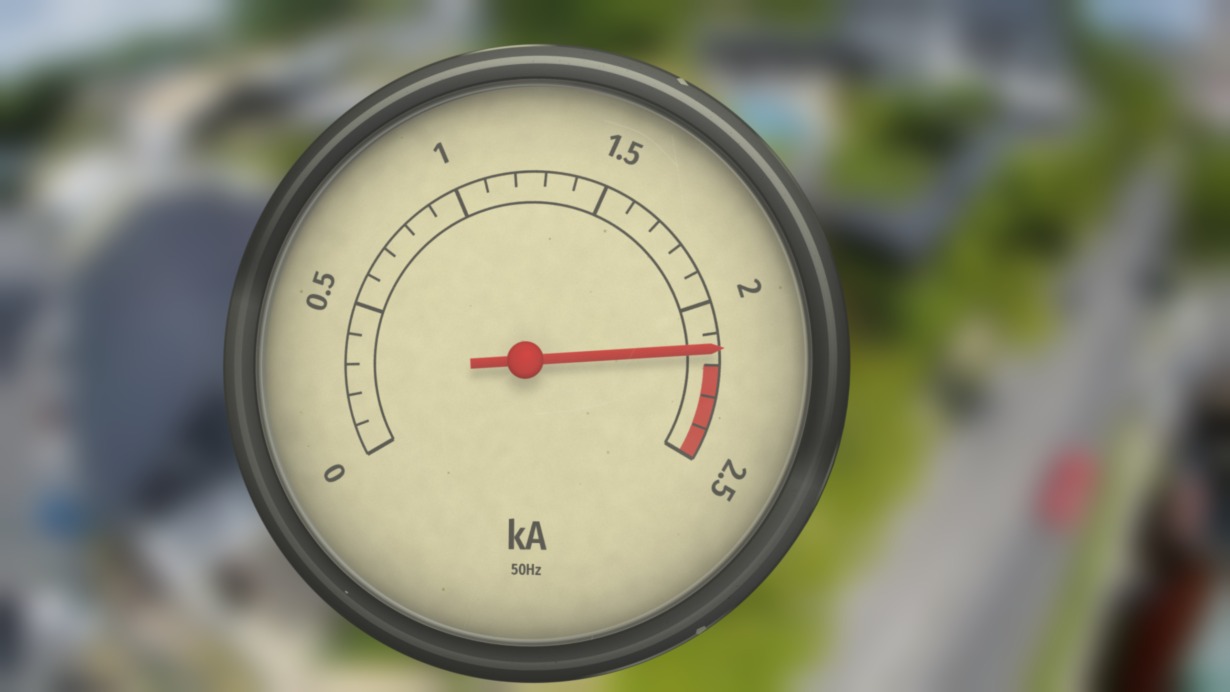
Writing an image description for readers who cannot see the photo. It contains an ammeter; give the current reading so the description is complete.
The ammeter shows 2.15 kA
